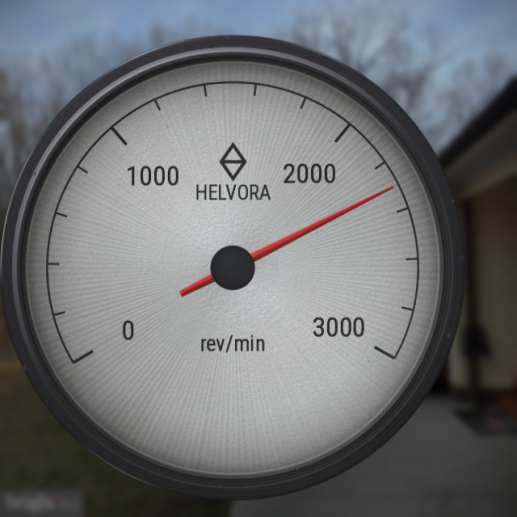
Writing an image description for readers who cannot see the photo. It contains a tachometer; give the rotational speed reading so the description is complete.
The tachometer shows 2300 rpm
